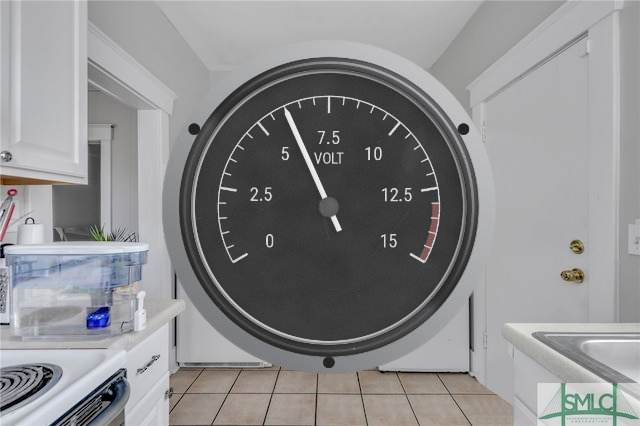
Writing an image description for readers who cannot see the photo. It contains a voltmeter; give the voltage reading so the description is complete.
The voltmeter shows 6 V
